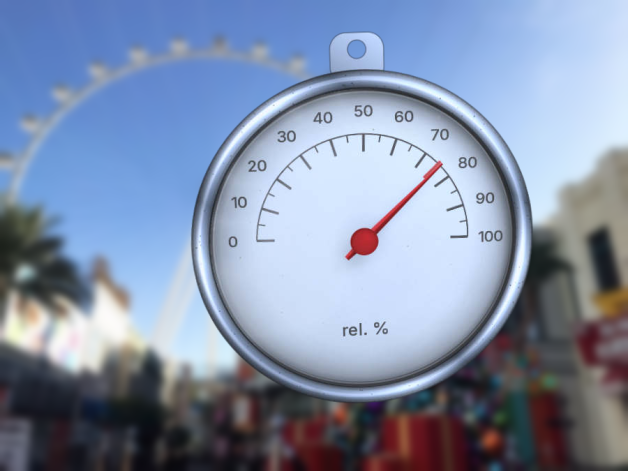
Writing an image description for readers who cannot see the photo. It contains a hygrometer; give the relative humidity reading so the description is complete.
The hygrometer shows 75 %
